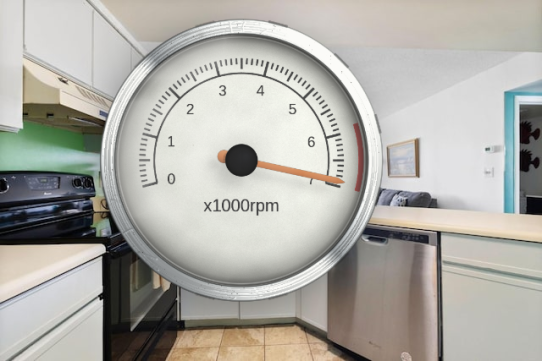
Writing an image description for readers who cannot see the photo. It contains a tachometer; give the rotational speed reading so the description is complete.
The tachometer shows 6900 rpm
